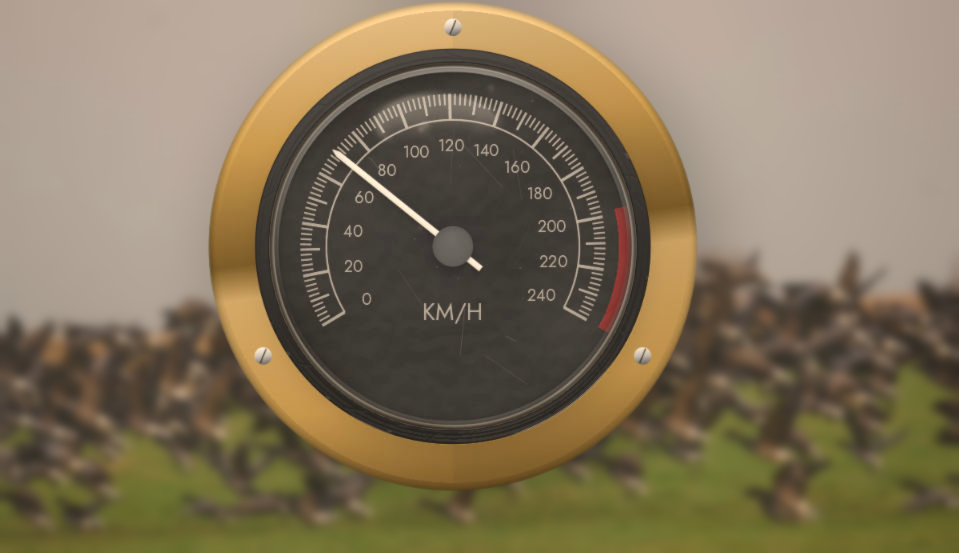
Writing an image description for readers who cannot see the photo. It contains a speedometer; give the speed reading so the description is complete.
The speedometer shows 70 km/h
